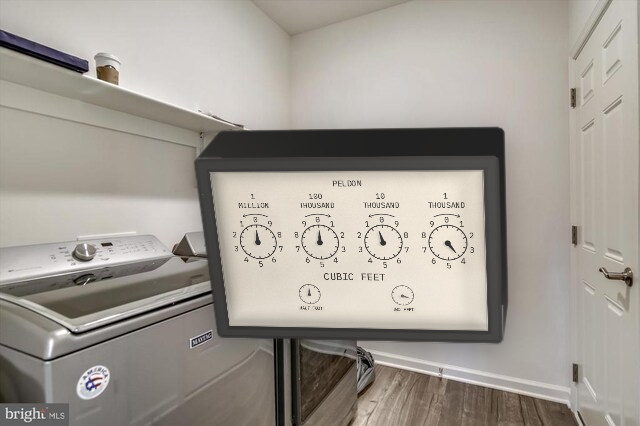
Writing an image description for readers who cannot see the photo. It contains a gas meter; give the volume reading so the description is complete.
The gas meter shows 400 ft³
